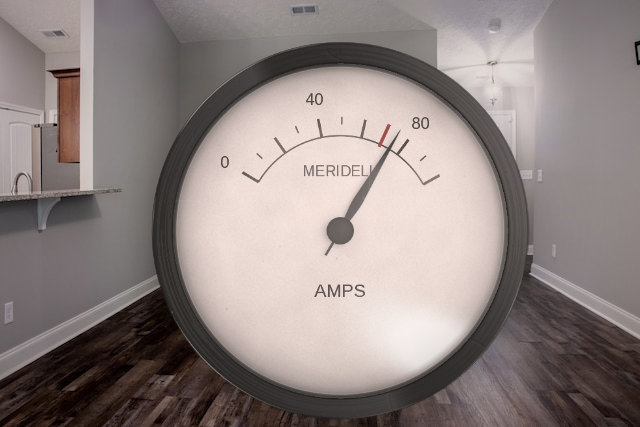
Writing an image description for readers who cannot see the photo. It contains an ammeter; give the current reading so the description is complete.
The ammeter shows 75 A
